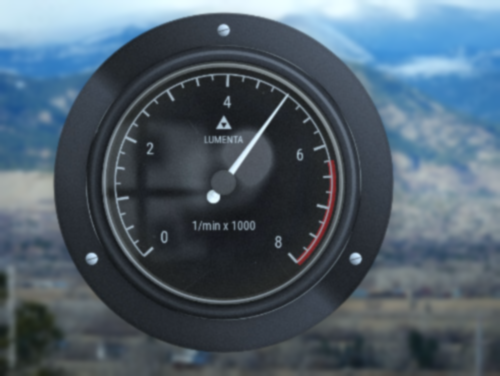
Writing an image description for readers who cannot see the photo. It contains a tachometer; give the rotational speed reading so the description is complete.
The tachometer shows 5000 rpm
